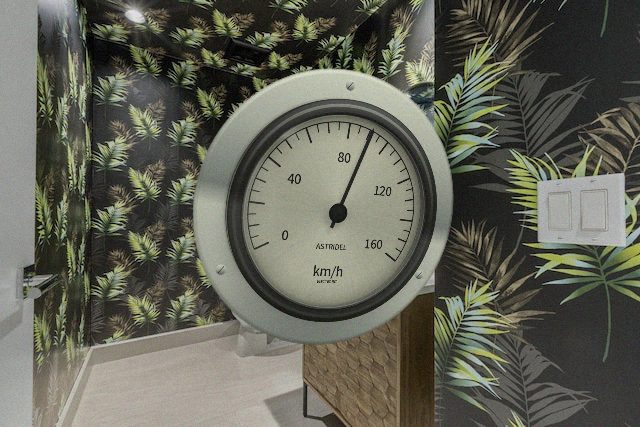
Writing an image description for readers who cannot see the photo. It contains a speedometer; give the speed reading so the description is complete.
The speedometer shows 90 km/h
